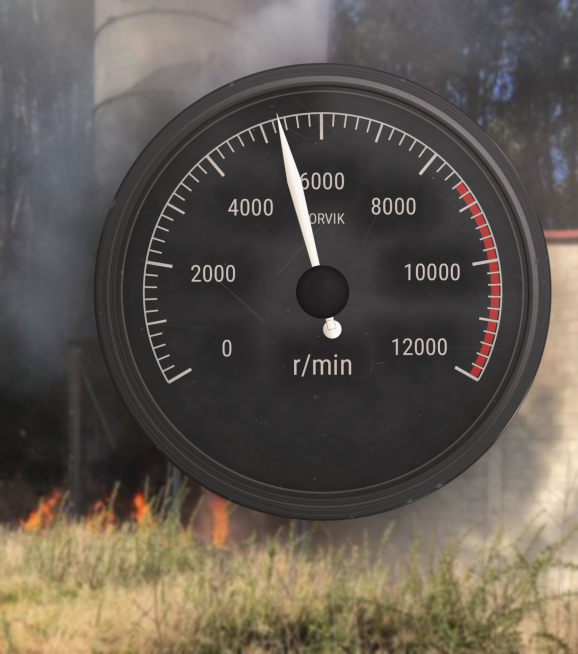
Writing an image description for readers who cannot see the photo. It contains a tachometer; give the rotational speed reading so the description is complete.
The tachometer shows 5300 rpm
